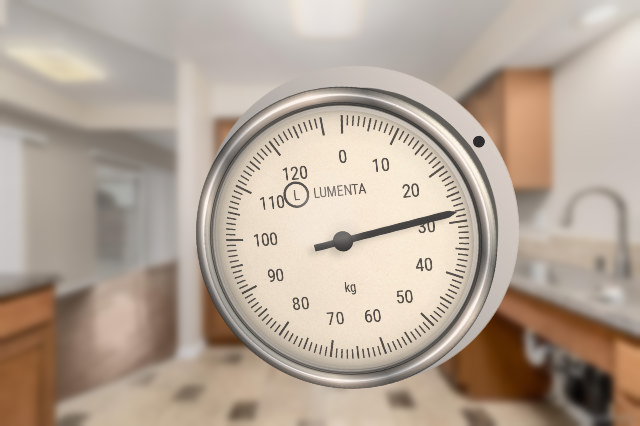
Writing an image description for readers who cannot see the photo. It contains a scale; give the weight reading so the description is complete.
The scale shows 28 kg
